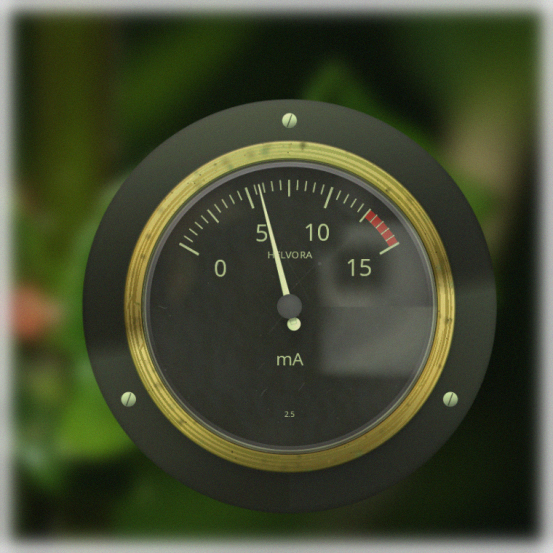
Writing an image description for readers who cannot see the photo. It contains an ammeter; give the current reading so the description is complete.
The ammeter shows 5.75 mA
